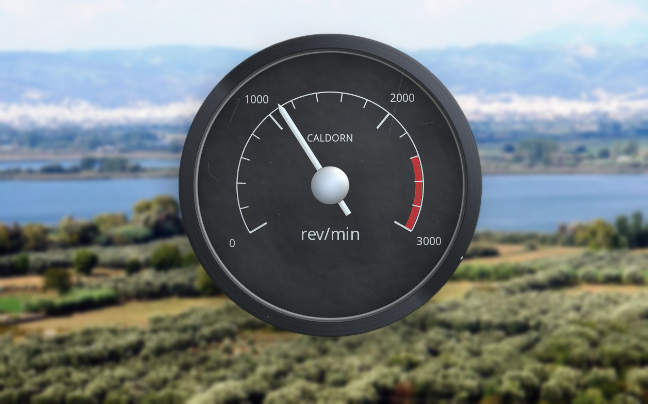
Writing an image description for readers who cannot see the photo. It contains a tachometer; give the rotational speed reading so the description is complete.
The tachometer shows 1100 rpm
